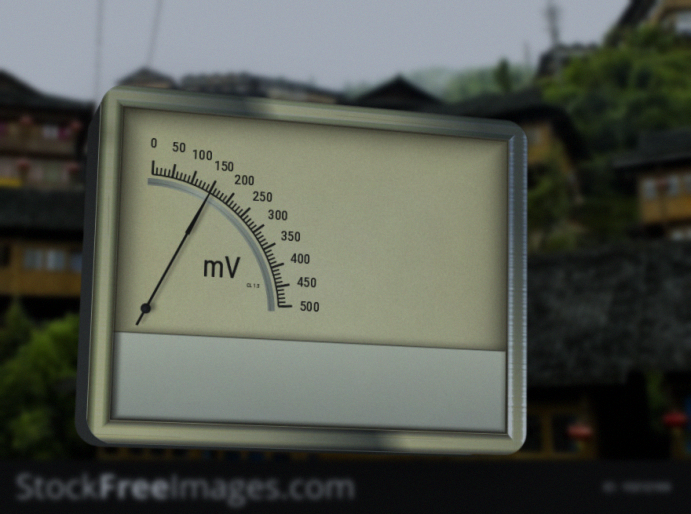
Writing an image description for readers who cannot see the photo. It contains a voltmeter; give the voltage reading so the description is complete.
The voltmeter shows 150 mV
